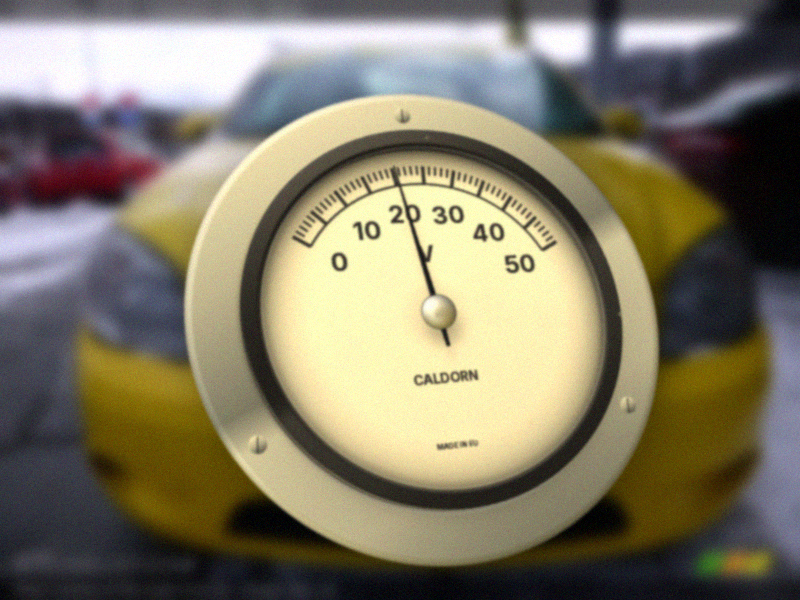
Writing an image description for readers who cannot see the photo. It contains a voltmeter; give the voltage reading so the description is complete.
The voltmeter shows 20 V
